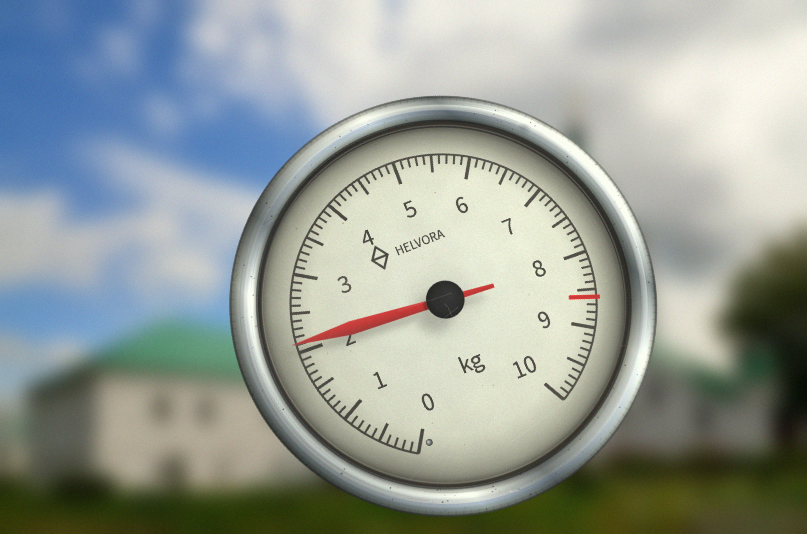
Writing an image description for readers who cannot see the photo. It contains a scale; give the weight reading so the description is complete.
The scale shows 2.1 kg
